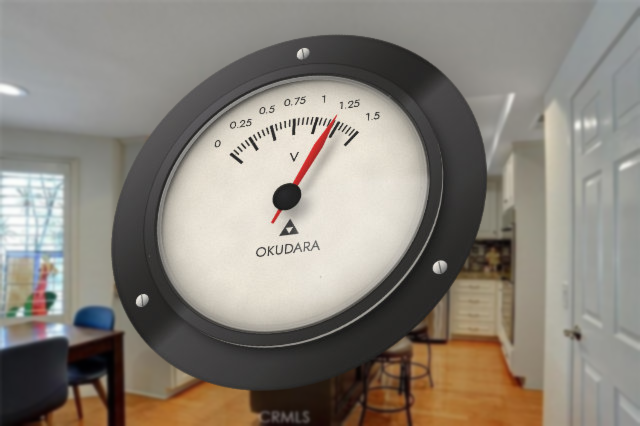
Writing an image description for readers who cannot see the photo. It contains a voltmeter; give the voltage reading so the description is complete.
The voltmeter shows 1.25 V
